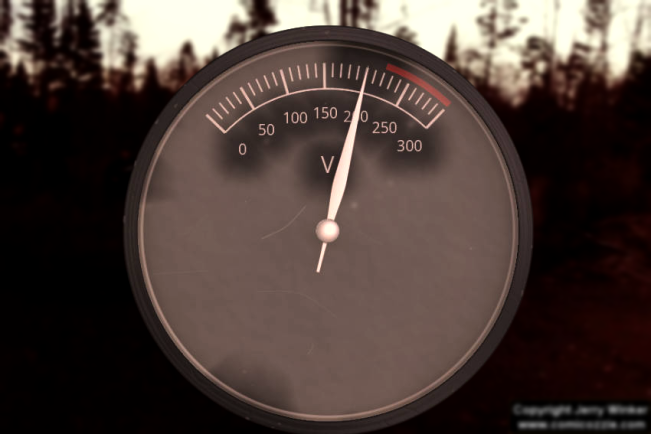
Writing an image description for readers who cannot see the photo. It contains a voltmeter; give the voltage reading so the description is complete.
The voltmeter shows 200 V
